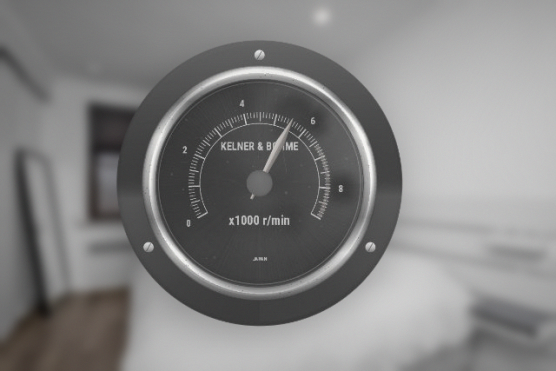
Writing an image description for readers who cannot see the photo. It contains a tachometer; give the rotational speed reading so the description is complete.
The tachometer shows 5500 rpm
